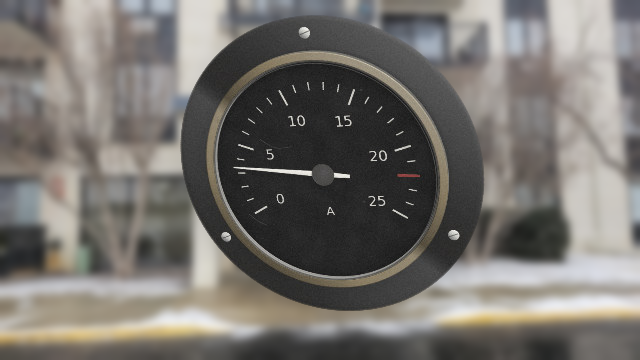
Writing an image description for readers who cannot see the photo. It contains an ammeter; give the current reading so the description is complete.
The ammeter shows 3.5 A
